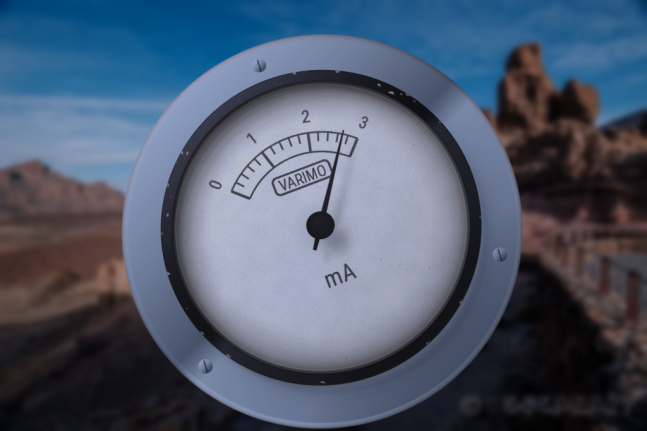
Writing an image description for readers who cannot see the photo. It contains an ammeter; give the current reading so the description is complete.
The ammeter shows 2.7 mA
